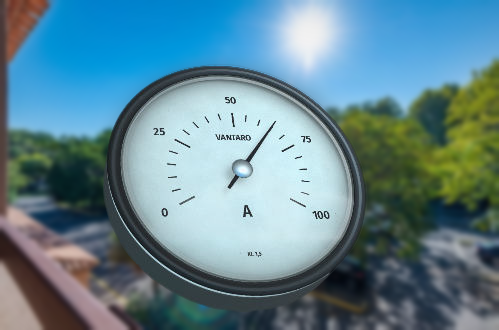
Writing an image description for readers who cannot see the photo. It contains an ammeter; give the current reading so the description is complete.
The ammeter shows 65 A
